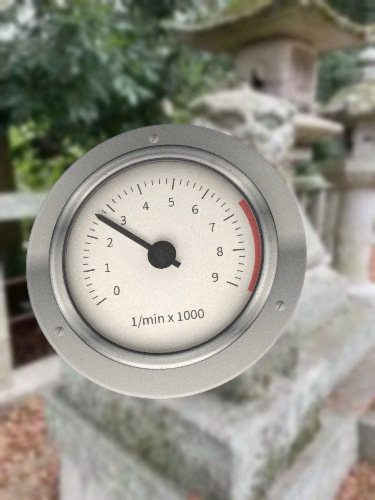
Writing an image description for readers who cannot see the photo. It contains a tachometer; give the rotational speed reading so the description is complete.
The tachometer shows 2600 rpm
